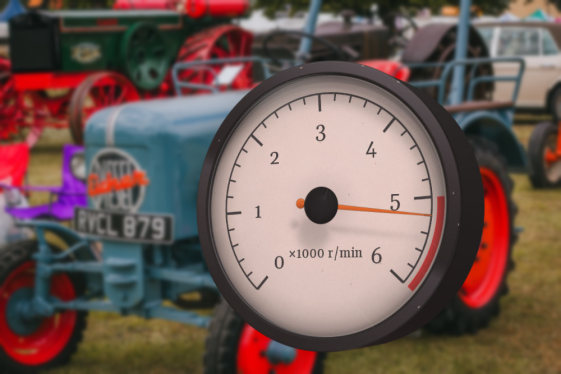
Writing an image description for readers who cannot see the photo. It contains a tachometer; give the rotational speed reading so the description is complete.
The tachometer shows 5200 rpm
